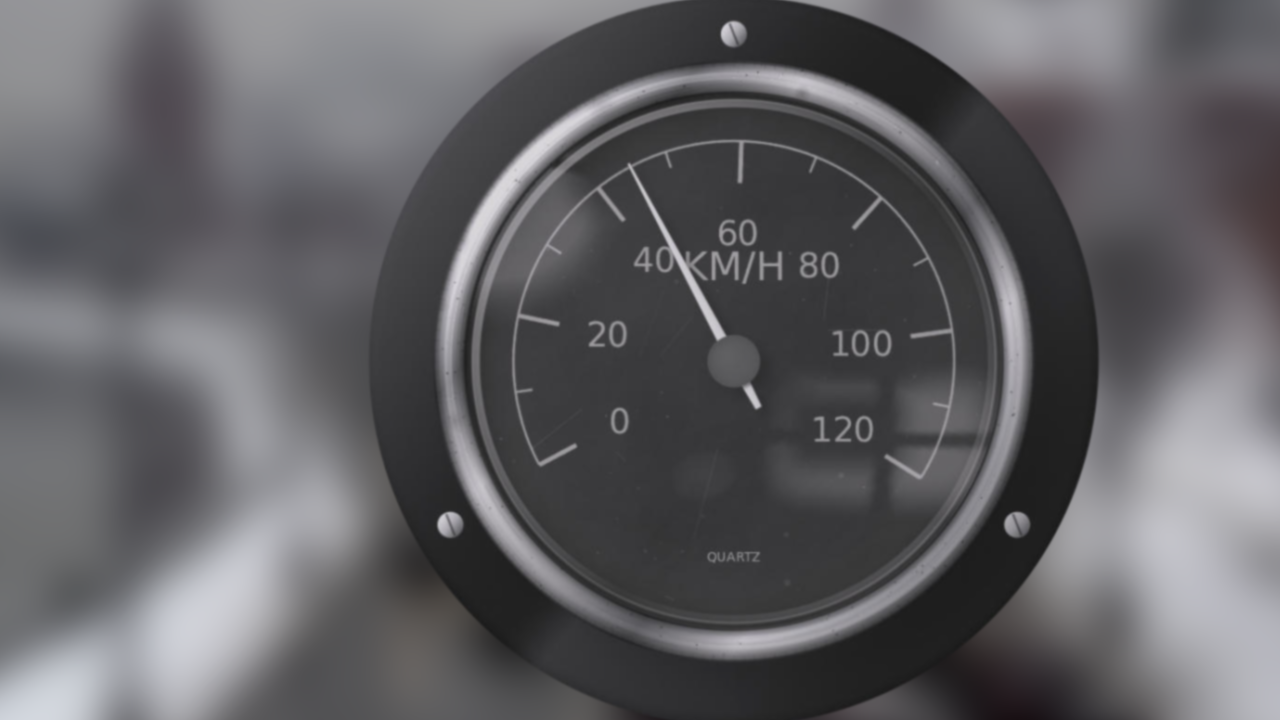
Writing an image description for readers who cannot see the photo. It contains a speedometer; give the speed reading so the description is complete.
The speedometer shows 45 km/h
